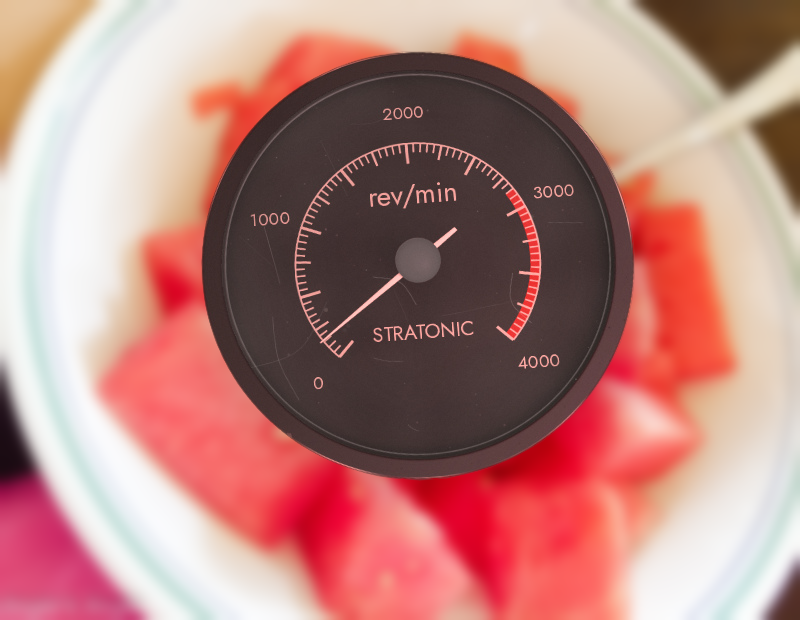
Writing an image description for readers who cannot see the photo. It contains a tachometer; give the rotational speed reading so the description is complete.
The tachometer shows 150 rpm
